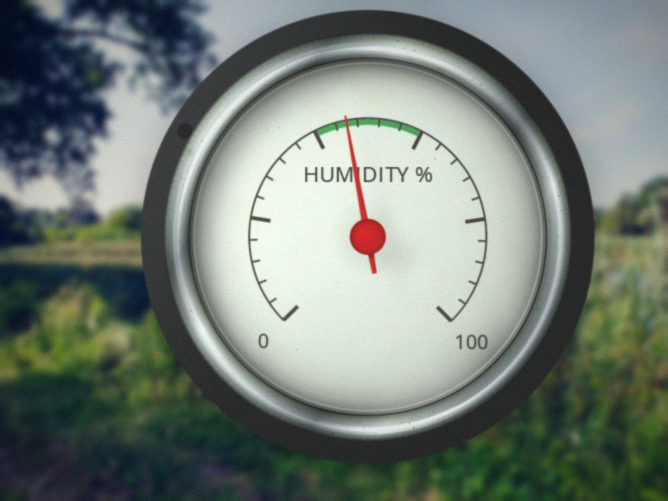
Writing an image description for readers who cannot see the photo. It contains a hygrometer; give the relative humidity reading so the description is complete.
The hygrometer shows 46 %
